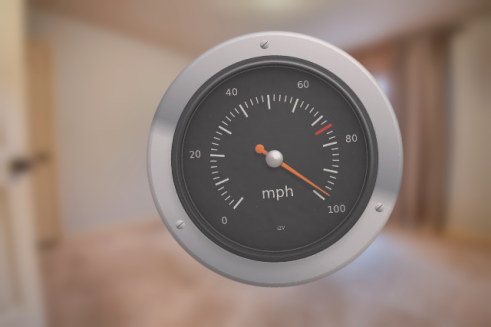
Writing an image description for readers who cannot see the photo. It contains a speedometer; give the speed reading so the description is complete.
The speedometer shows 98 mph
